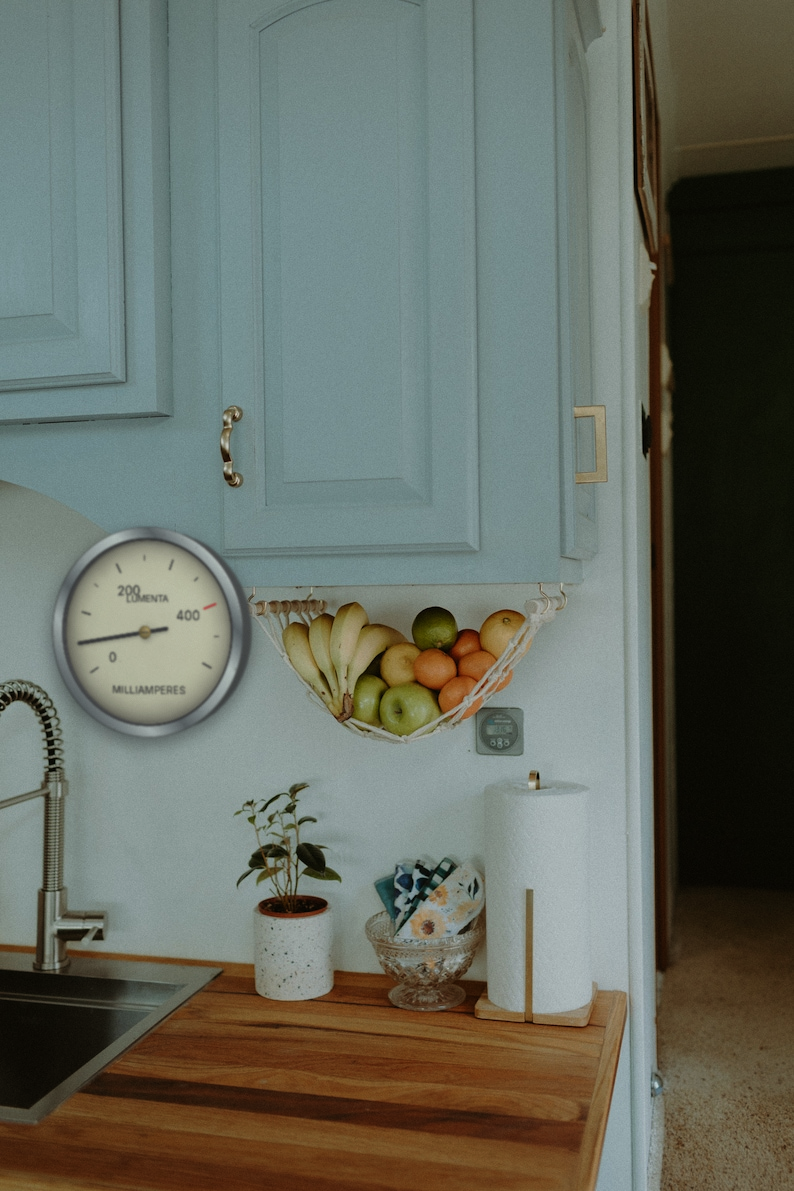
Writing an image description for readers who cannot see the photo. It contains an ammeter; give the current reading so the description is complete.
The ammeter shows 50 mA
